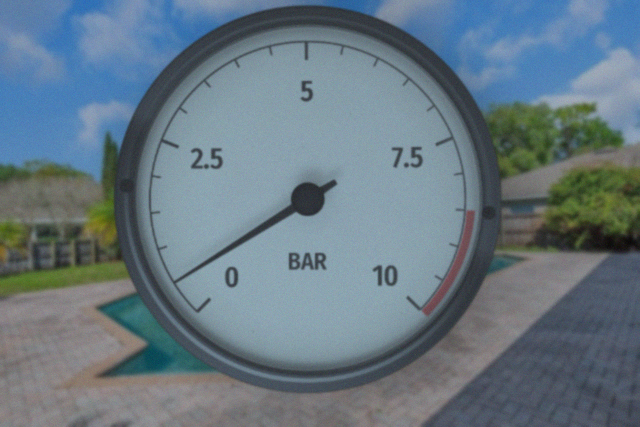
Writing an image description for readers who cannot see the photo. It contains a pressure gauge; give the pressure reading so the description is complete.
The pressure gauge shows 0.5 bar
